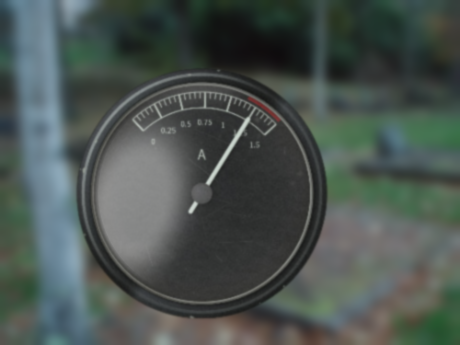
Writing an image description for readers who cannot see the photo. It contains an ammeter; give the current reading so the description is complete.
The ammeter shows 1.25 A
